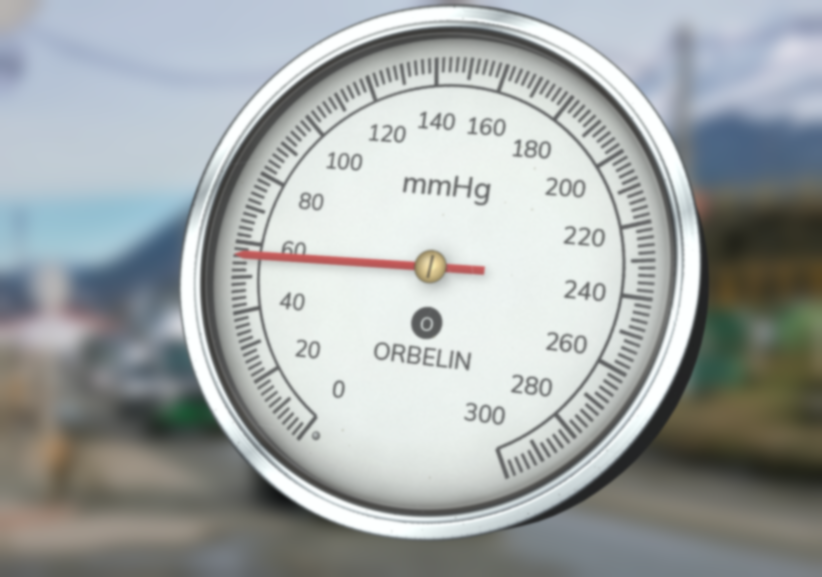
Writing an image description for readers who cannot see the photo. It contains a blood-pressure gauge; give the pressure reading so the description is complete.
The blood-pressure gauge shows 56 mmHg
